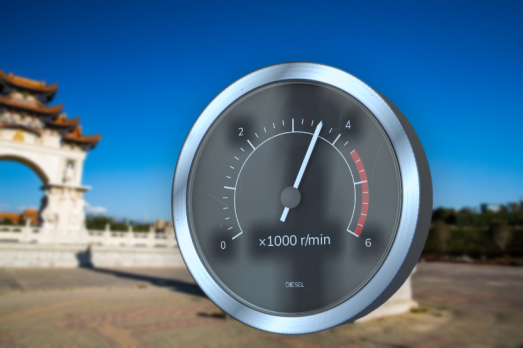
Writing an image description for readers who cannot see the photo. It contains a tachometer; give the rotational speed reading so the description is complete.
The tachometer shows 3600 rpm
